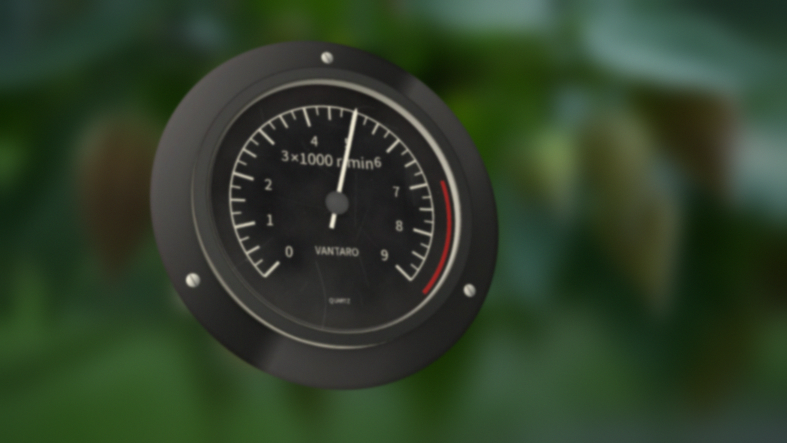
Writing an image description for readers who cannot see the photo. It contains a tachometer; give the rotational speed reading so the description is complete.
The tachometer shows 5000 rpm
